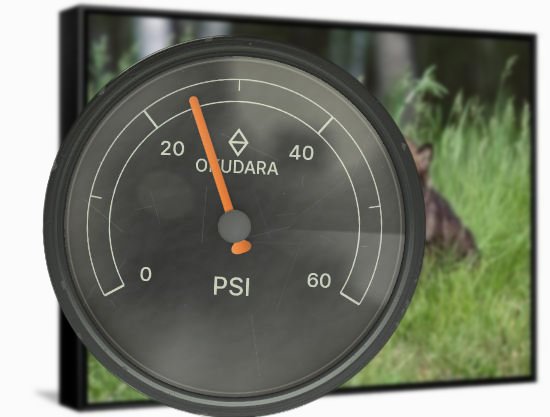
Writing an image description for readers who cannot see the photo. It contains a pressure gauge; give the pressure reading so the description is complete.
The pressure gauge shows 25 psi
